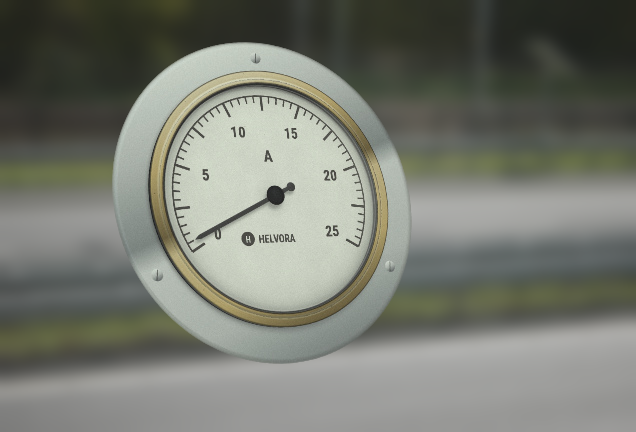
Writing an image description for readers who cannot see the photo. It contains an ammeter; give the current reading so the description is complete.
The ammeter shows 0.5 A
